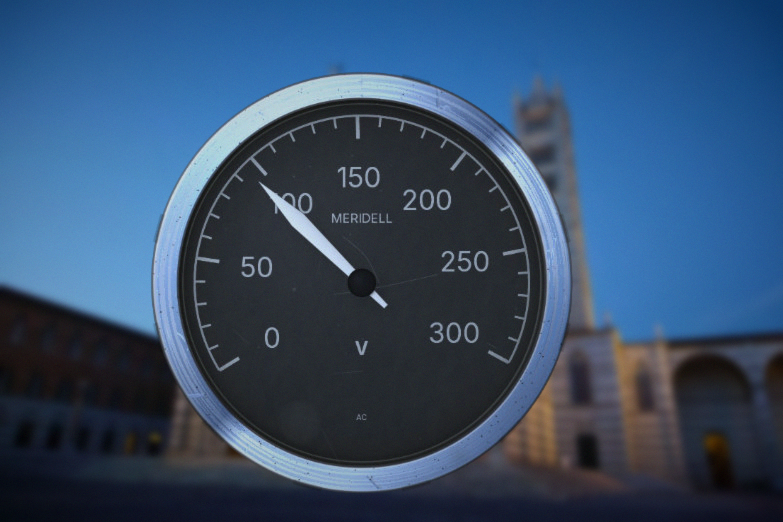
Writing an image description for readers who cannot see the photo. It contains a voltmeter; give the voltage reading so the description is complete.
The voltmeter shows 95 V
